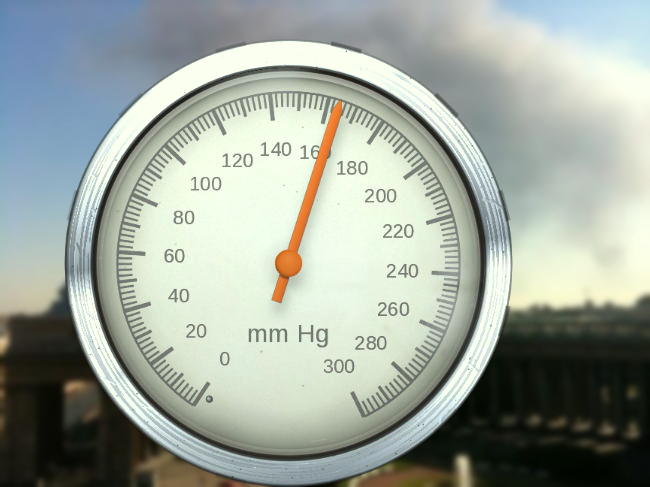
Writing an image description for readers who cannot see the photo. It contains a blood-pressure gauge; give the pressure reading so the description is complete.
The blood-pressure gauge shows 164 mmHg
